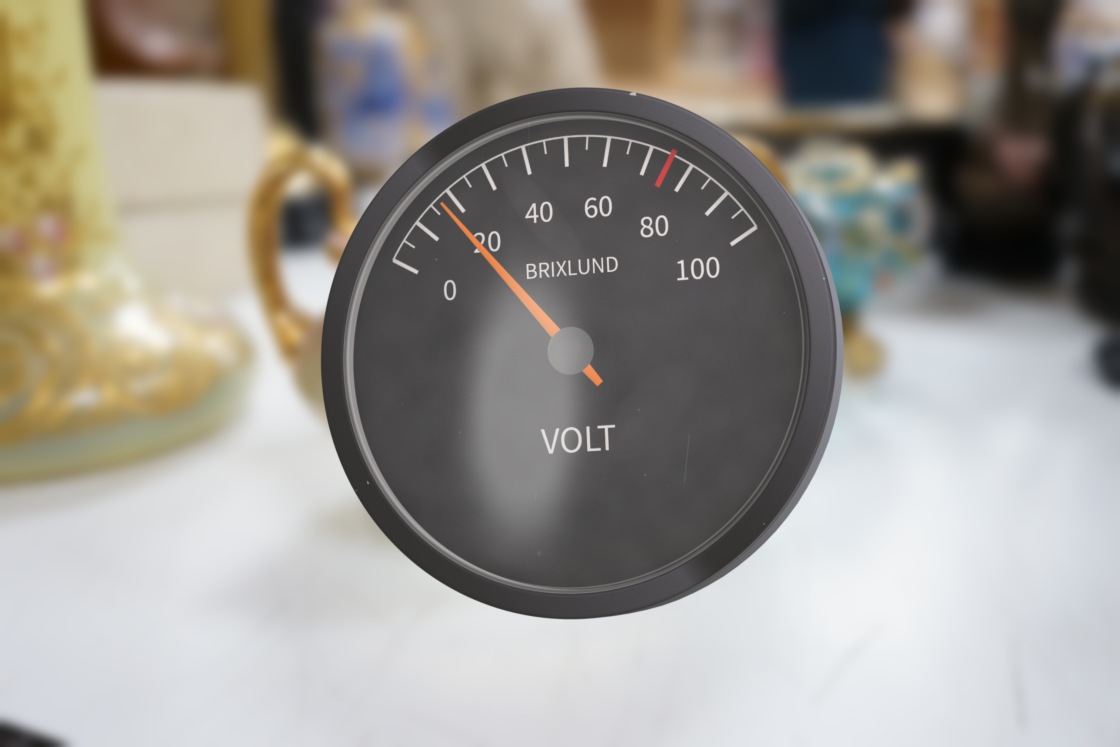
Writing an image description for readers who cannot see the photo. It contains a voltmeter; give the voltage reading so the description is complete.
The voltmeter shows 17.5 V
